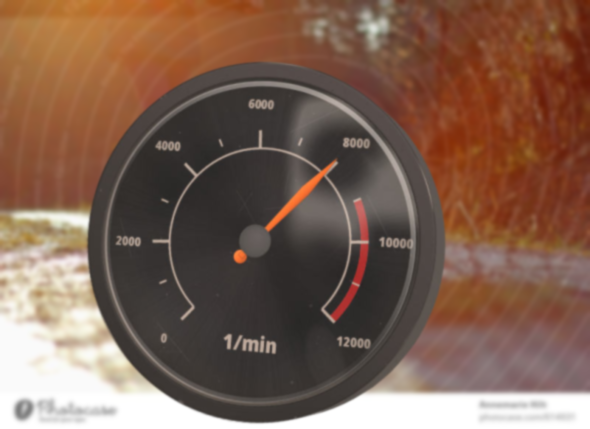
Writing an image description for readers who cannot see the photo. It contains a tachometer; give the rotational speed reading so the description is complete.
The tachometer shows 8000 rpm
